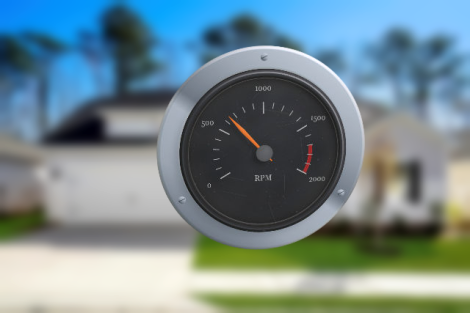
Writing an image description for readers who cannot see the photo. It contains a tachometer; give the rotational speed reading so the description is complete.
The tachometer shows 650 rpm
